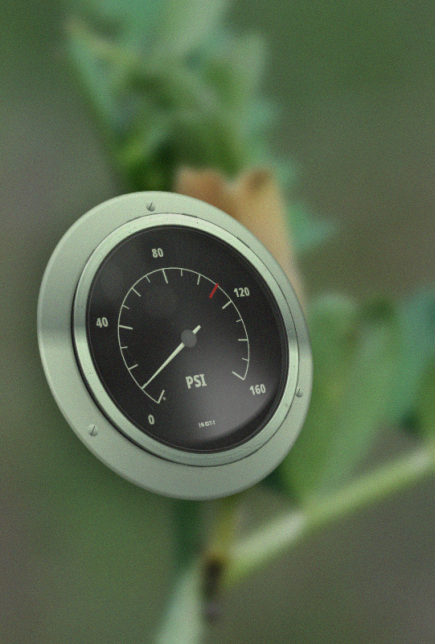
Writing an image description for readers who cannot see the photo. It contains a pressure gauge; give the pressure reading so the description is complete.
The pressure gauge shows 10 psi
